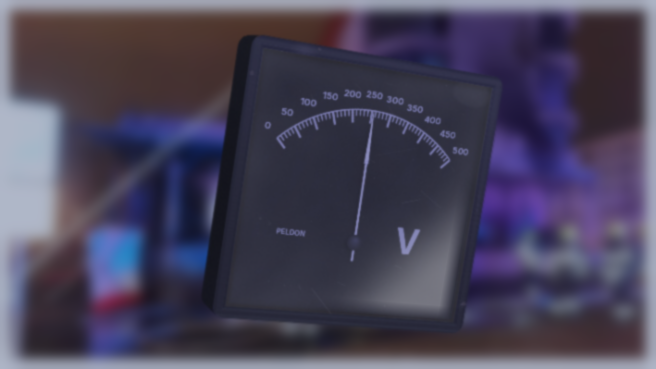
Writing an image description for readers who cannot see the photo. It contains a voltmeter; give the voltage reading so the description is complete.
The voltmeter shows 250 V
